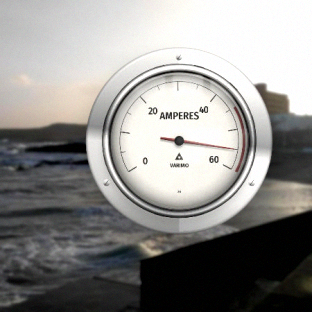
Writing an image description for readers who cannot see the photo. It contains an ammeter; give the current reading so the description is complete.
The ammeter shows 55 A
